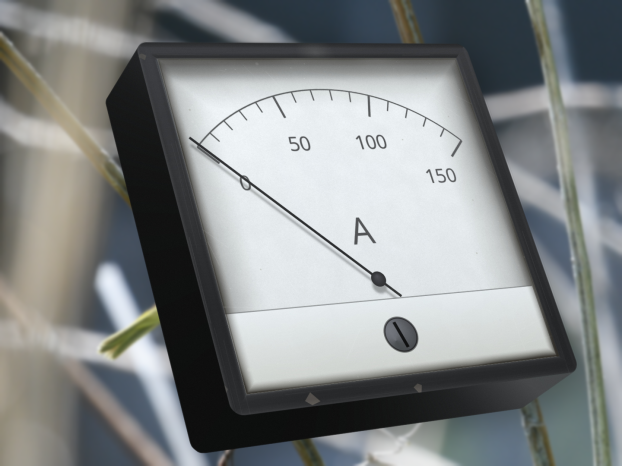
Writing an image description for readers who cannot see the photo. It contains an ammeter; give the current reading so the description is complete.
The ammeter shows 0 A
